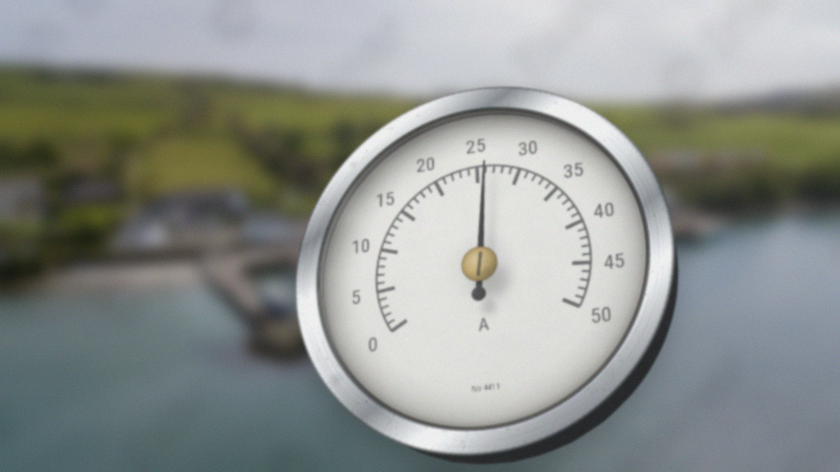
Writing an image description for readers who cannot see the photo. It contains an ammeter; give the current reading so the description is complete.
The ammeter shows 26 A
